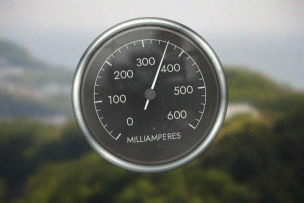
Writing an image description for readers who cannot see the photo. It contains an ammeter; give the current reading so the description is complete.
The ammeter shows 360 mA
